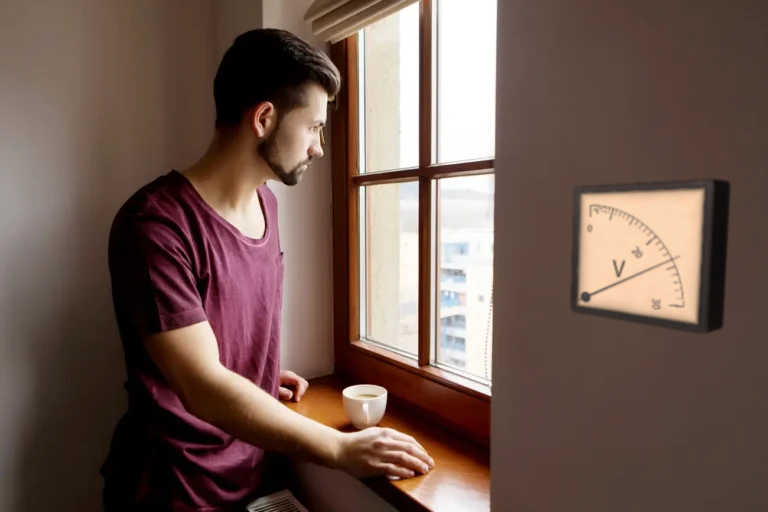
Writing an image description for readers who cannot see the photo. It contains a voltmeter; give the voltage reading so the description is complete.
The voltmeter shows 24 V
